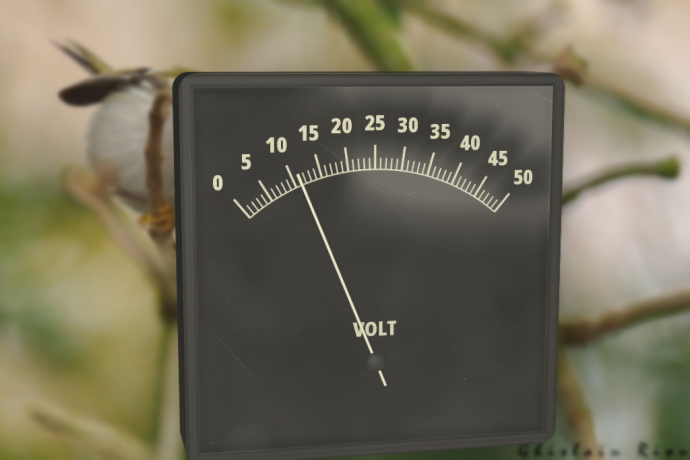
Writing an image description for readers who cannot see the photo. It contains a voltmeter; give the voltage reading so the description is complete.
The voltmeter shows 11 V
